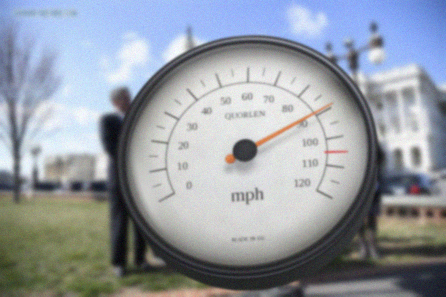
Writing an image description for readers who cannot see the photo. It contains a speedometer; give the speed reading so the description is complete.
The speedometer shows 90 mph
